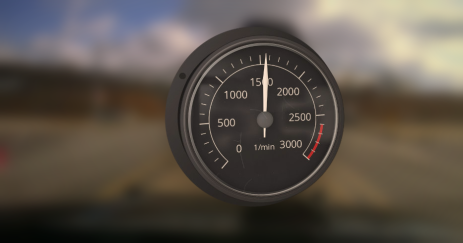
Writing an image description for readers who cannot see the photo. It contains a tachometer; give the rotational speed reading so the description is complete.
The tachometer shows 1550 rpm
